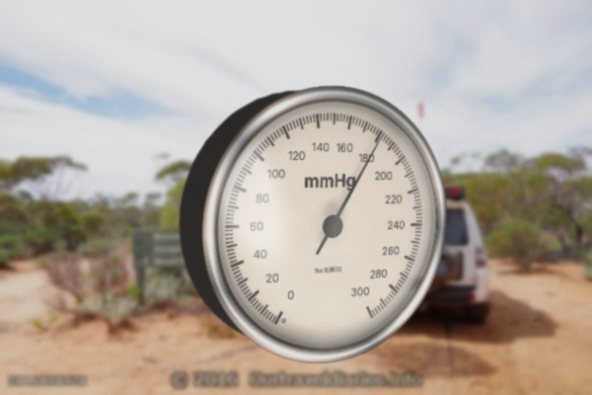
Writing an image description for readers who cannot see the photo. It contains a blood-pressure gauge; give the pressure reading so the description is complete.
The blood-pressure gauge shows 180 mmHg
